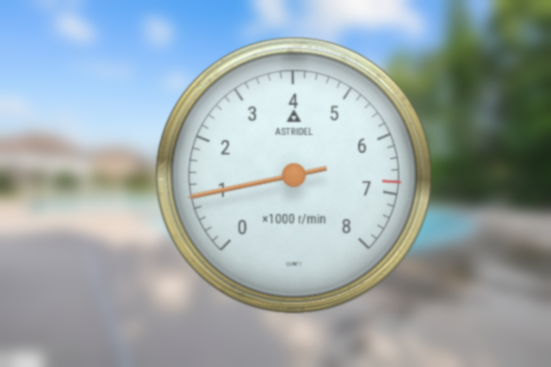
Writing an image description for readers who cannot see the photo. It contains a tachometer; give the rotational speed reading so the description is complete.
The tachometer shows 1000 rpm
